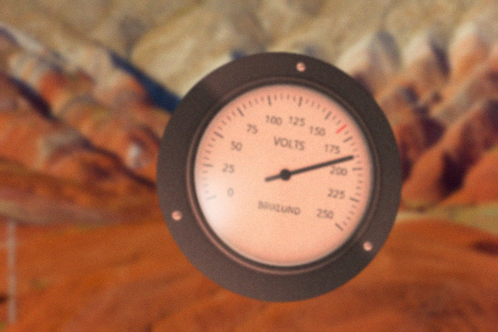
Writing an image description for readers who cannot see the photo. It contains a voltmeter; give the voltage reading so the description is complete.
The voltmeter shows 190 V
